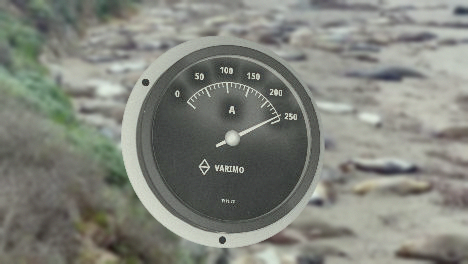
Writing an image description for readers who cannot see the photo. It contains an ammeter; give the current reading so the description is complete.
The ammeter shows 240 A
